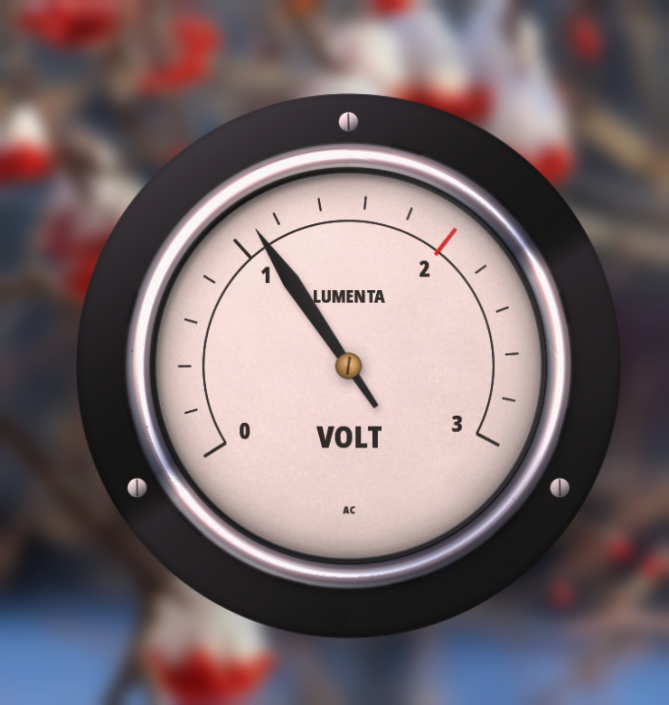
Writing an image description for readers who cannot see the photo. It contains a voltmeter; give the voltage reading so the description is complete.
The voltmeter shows 1.1 V
